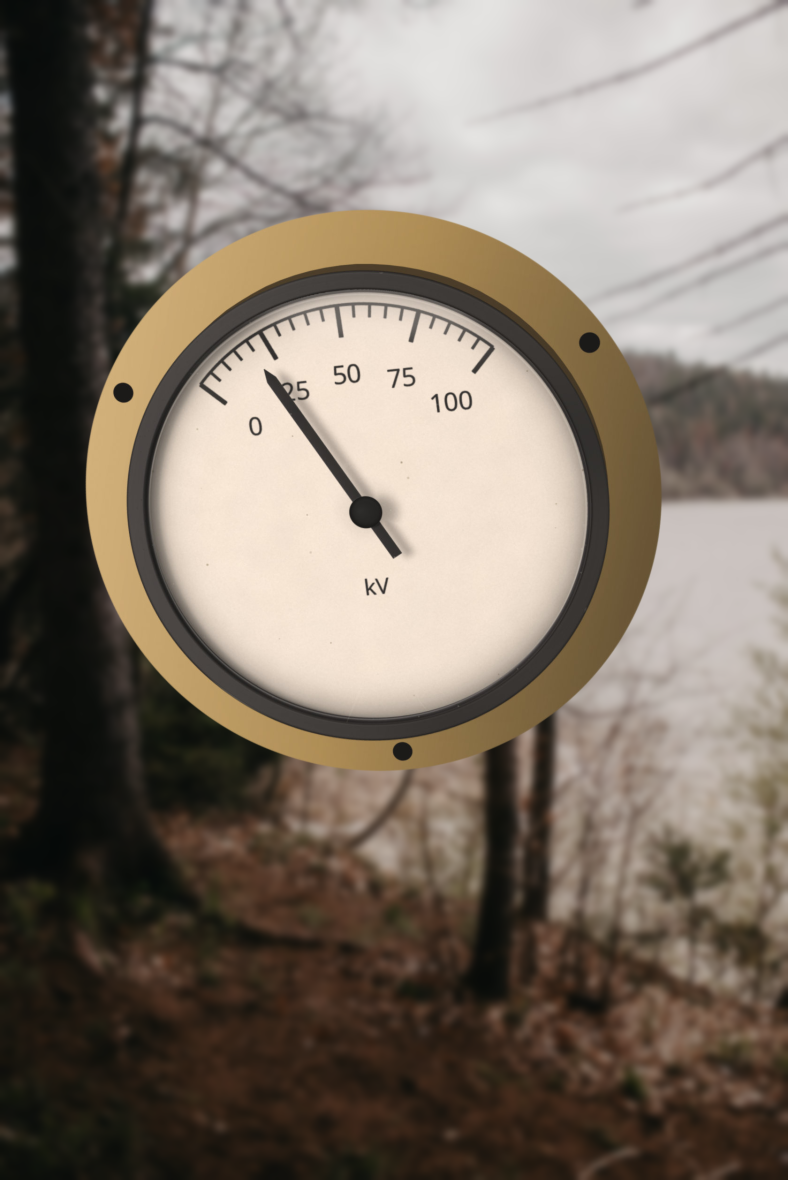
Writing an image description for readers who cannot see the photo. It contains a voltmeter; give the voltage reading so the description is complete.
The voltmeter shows 20 kV
